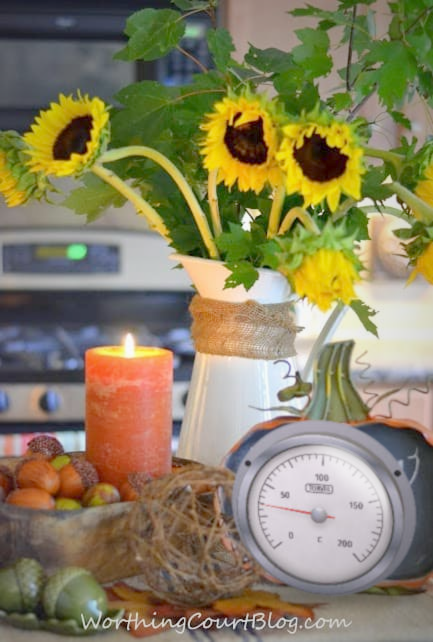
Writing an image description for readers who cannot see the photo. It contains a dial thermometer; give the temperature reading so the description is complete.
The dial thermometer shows 35 °C
